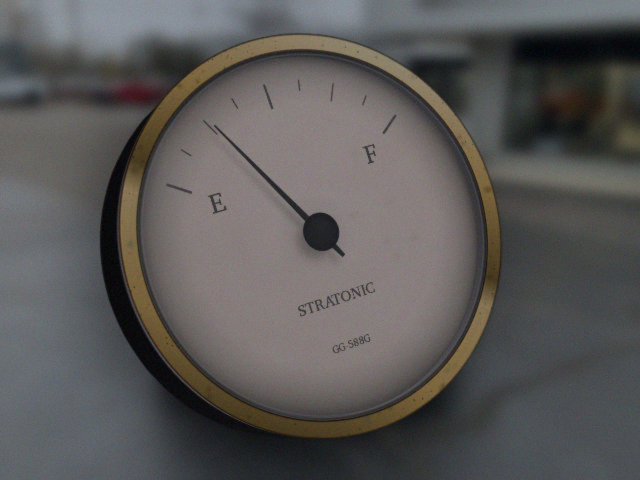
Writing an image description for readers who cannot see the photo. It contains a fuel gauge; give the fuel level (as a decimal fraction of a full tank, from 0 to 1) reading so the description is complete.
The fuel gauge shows 0.25
